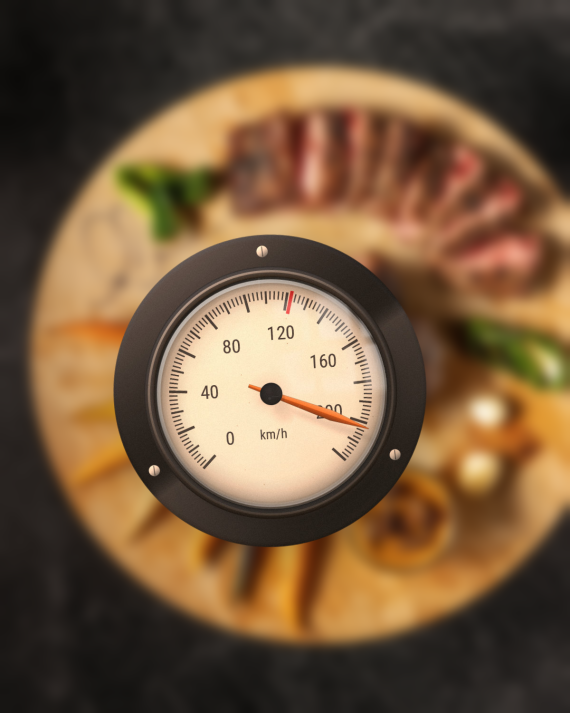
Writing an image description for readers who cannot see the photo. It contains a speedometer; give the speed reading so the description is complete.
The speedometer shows 202 km/h
